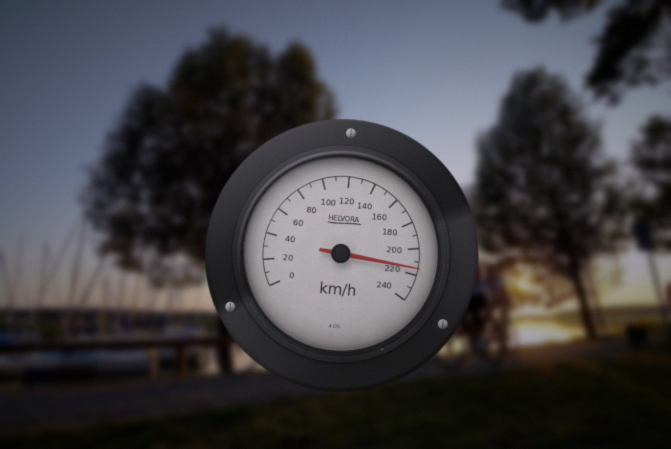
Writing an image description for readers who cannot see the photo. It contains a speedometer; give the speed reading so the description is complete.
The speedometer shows 215 km/h
